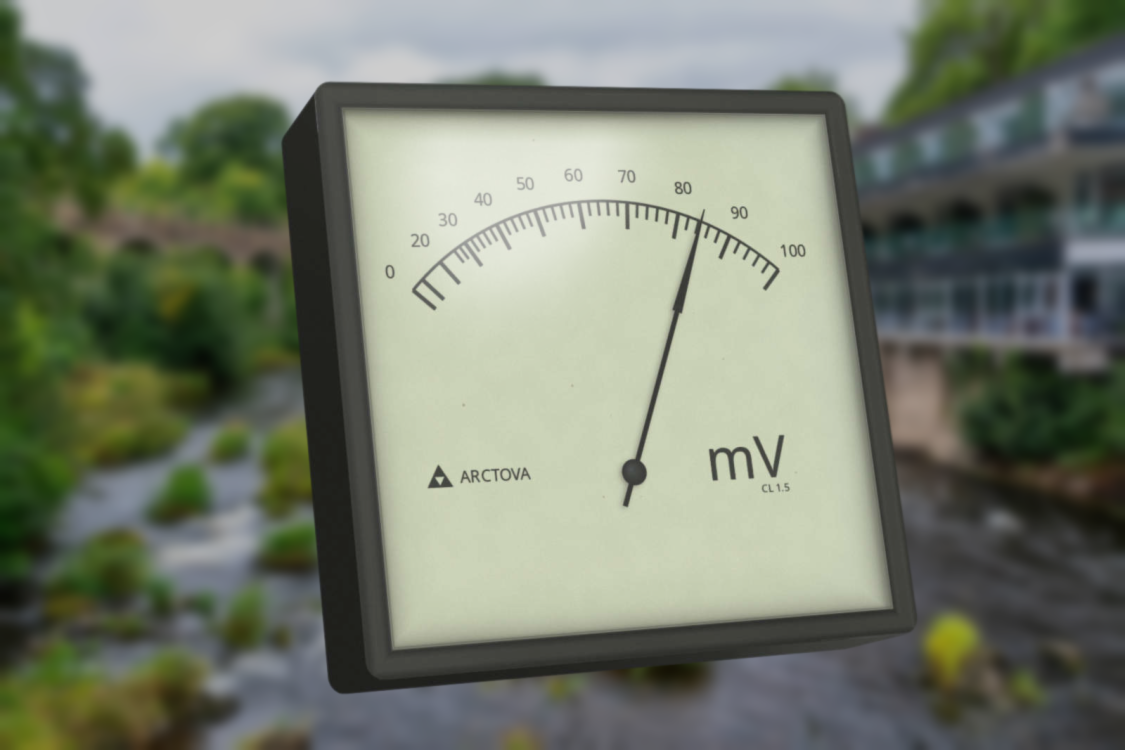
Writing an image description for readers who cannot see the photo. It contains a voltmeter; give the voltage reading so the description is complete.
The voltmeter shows 84 mV
